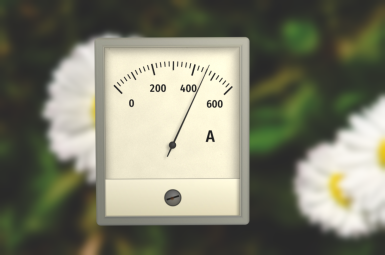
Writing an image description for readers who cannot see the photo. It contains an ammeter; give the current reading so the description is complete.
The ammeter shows 460 A
